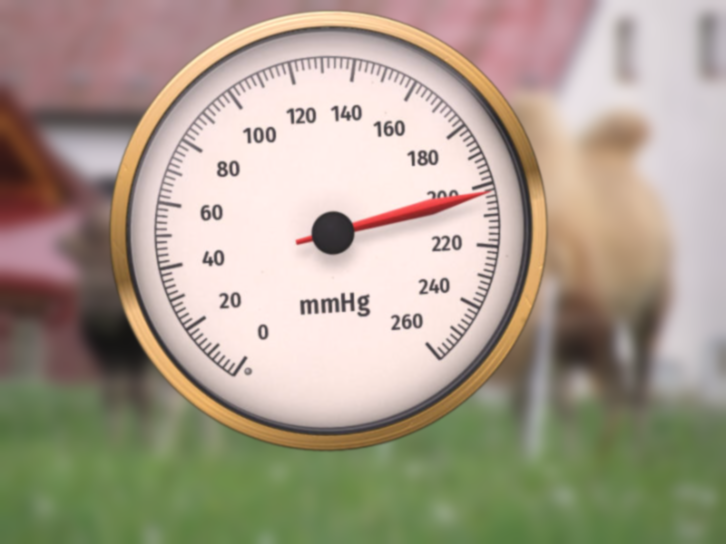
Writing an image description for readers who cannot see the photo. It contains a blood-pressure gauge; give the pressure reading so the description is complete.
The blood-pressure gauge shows 202 mmHg
